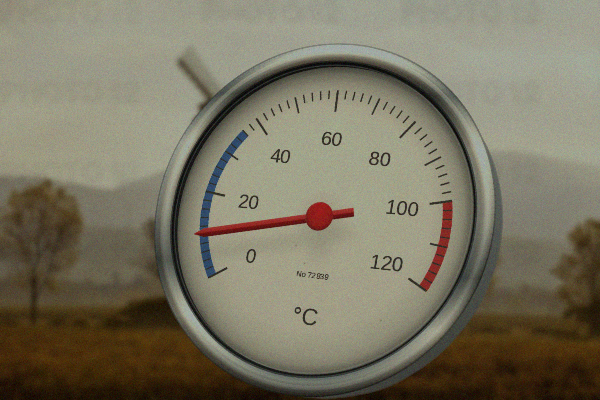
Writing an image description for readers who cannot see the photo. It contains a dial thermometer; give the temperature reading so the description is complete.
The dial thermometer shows 10 °C
